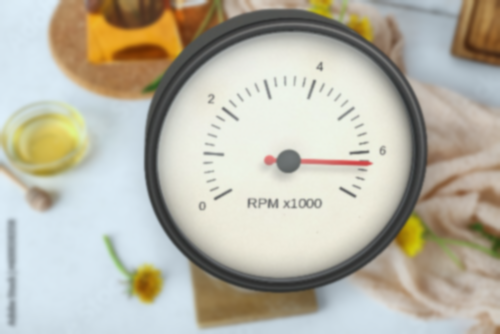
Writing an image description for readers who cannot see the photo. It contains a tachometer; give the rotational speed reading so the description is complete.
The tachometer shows 6200 rpm
